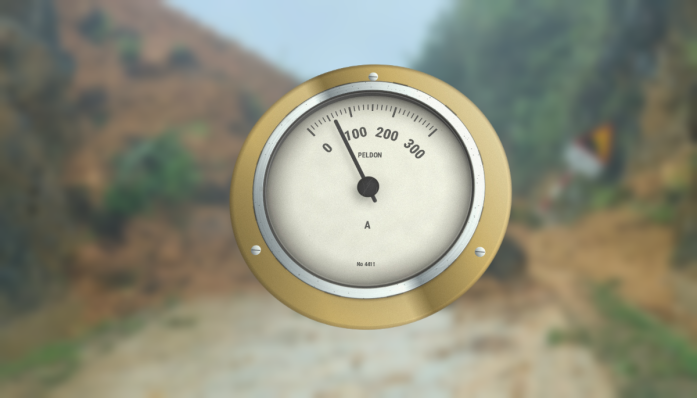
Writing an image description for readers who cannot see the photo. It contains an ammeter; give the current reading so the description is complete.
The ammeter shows 60 A
